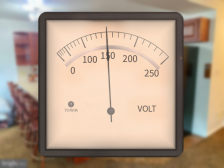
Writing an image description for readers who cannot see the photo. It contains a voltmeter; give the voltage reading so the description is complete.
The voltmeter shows 150 V
